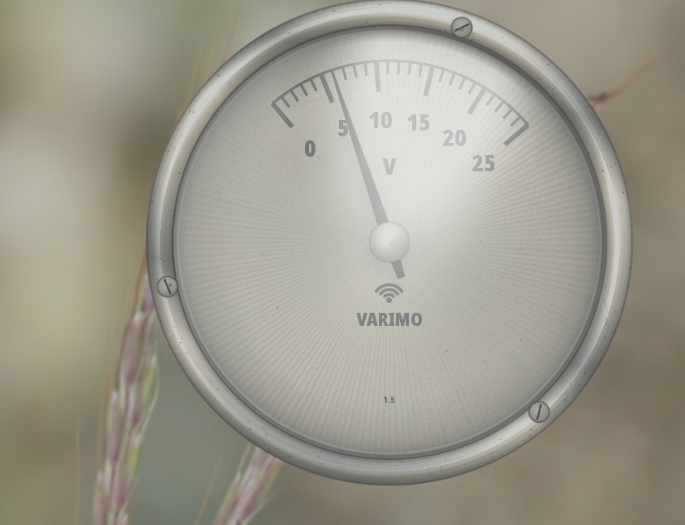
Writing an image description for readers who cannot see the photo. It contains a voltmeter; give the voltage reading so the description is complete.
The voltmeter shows 6 V
